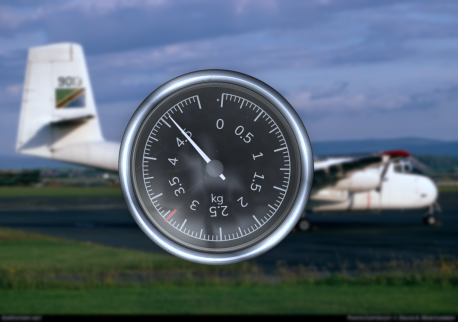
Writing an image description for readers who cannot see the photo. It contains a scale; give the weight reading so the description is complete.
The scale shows 4.6 kg
